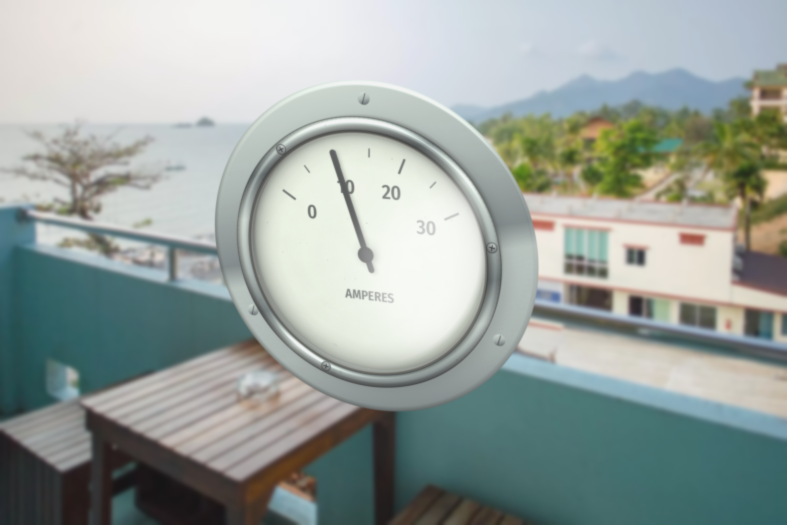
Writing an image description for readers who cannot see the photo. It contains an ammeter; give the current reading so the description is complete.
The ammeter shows 10 A
